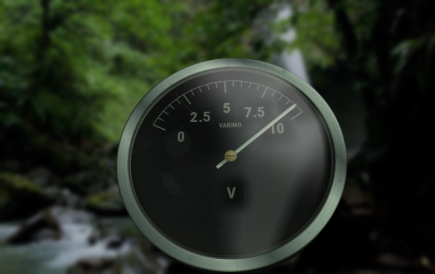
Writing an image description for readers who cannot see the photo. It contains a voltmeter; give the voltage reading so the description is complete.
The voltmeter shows 9.5 V
